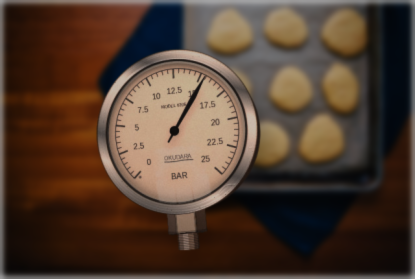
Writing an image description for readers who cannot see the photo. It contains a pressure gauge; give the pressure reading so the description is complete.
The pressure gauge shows 15.5 bar
